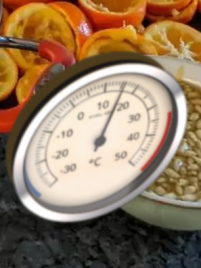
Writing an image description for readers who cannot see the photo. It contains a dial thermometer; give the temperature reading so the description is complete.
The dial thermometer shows 15 °C
